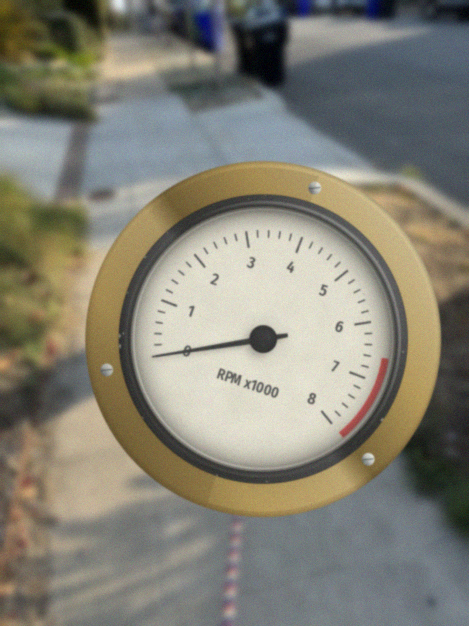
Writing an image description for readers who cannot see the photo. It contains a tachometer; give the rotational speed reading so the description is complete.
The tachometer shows 0 rpm
